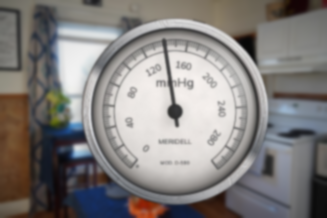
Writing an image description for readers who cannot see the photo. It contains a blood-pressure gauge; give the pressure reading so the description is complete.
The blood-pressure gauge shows 140 mmHg
